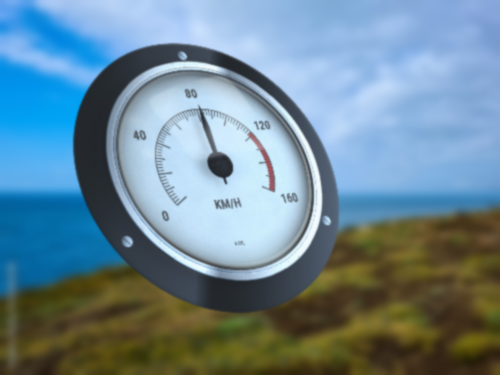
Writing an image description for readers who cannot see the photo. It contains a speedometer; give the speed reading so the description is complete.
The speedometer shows 80 km/h
